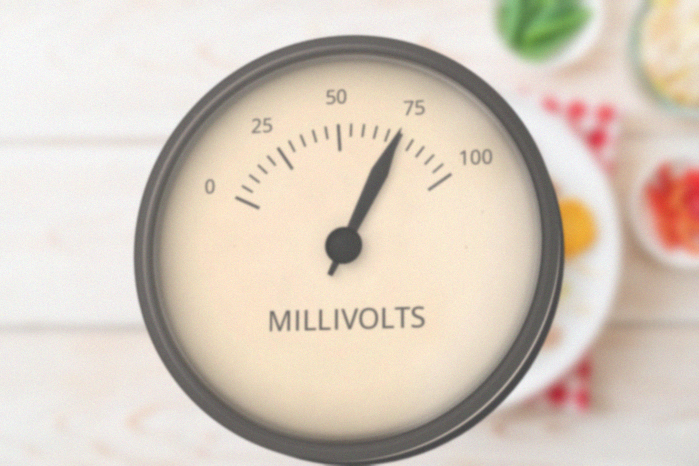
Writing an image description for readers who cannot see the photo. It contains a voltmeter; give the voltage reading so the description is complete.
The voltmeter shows 75 mV
